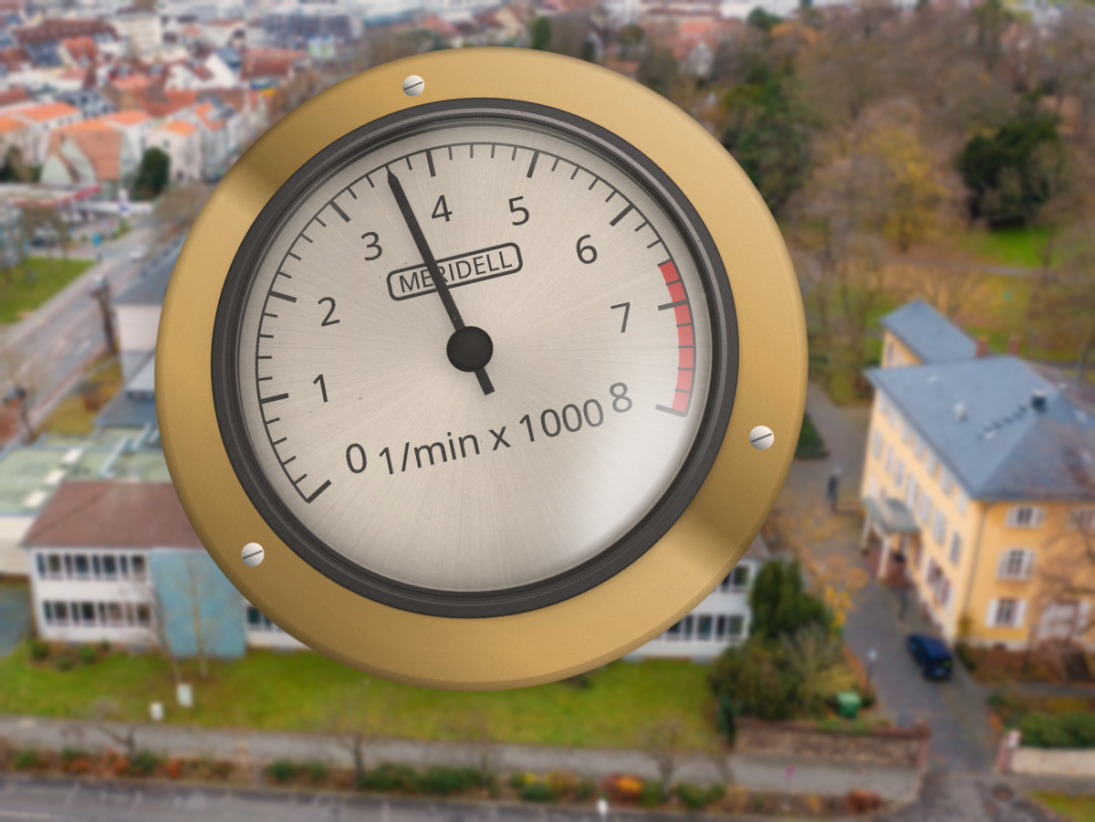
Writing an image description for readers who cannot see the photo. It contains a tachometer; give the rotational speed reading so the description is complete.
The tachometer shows 3600 rpm
